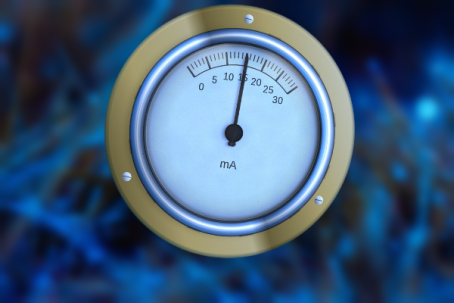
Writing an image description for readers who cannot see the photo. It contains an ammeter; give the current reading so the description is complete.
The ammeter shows 15 mA
